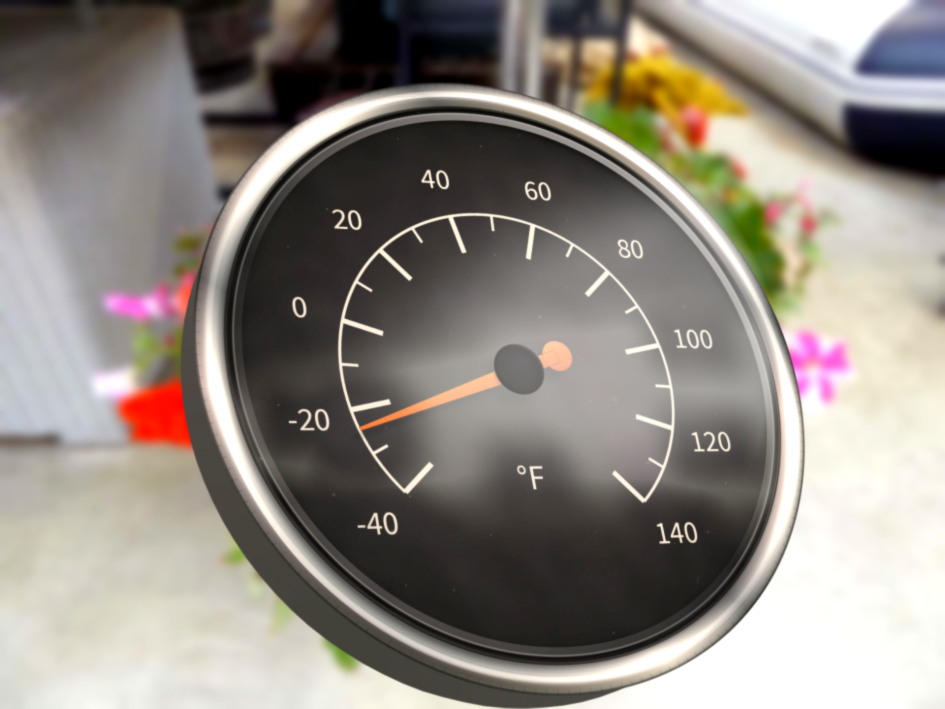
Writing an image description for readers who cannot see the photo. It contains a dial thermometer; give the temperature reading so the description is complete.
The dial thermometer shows -25 °F
